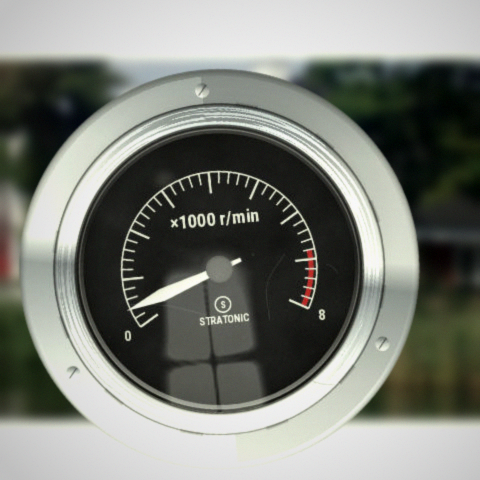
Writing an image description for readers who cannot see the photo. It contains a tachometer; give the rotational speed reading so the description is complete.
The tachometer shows 400 rpm
